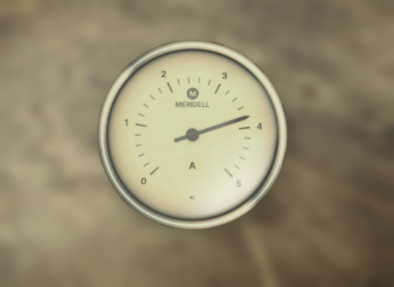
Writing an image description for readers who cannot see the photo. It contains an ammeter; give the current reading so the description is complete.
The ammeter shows 3.8 A
